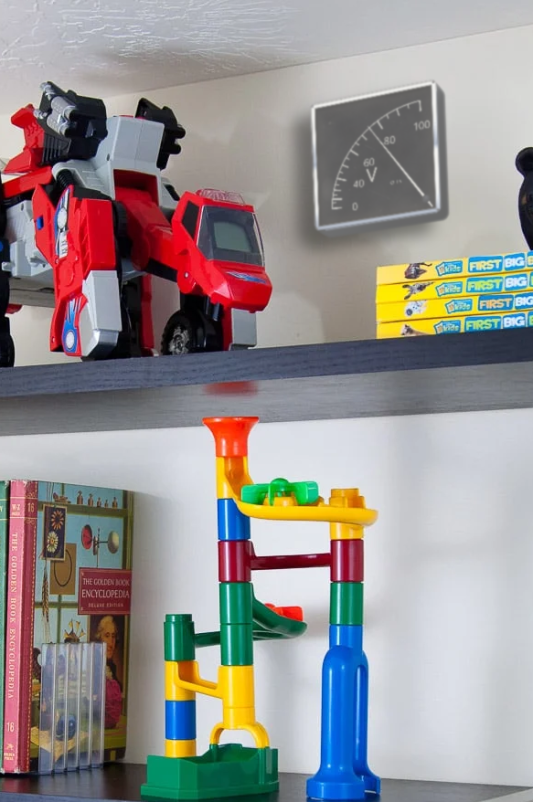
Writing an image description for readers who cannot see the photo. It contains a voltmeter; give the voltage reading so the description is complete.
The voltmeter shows 75 V
